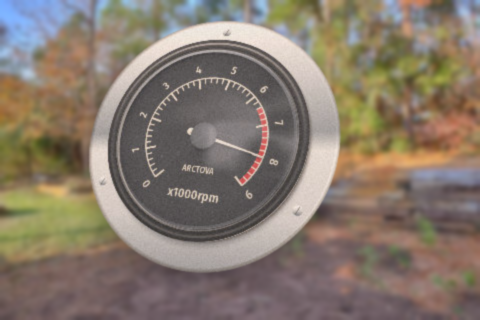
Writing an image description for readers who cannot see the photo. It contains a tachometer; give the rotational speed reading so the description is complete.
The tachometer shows 8000 rpm
